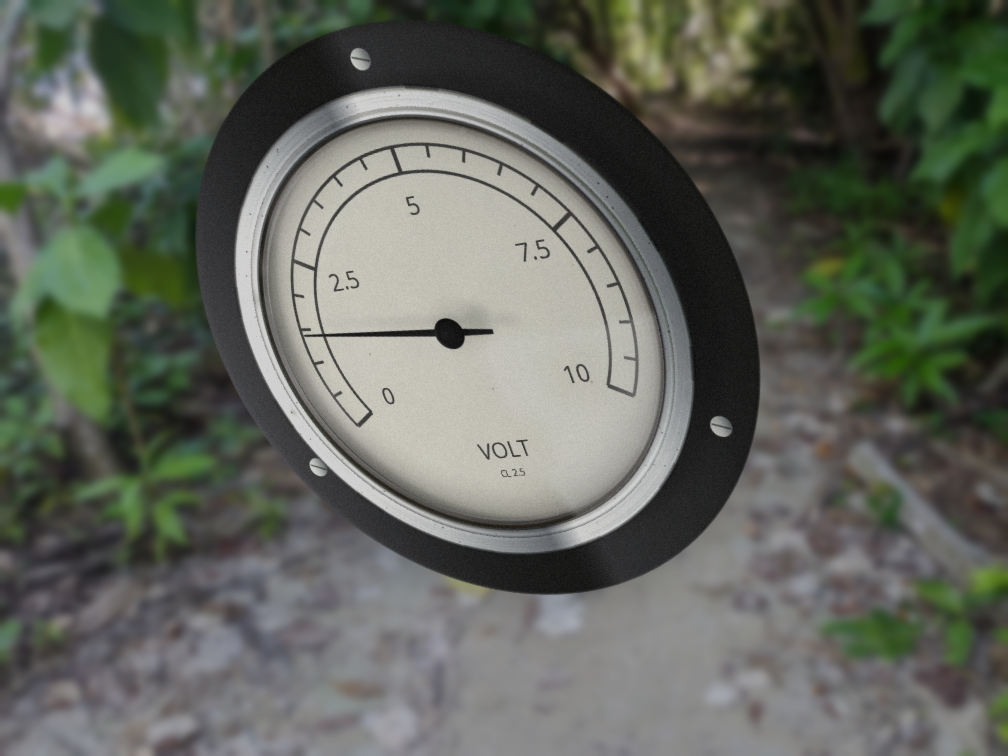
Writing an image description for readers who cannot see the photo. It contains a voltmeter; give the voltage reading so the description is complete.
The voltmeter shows 1.5 V
